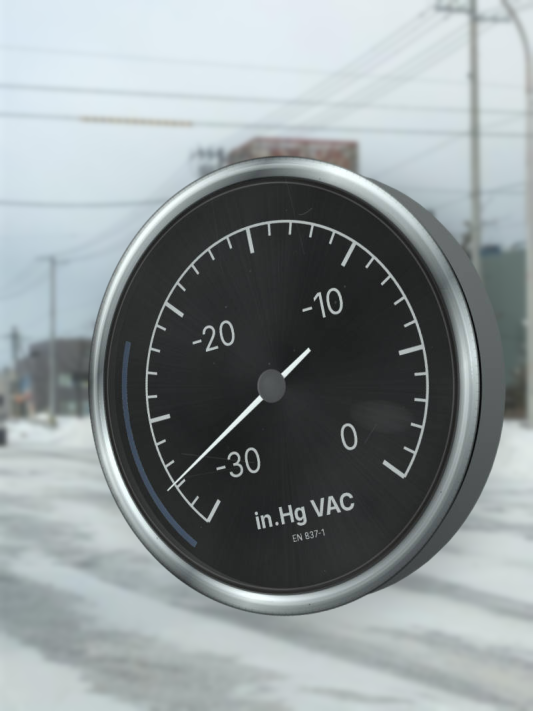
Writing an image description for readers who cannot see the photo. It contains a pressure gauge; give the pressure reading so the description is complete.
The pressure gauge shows -28 inHg
